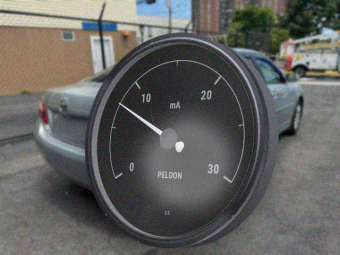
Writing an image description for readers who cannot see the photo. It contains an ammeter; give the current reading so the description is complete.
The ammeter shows 7.5 mA
